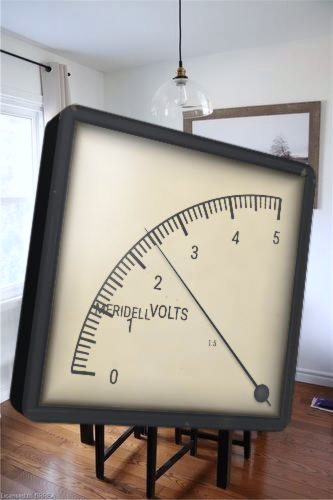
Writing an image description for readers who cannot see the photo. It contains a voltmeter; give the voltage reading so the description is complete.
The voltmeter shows 2.4 V
